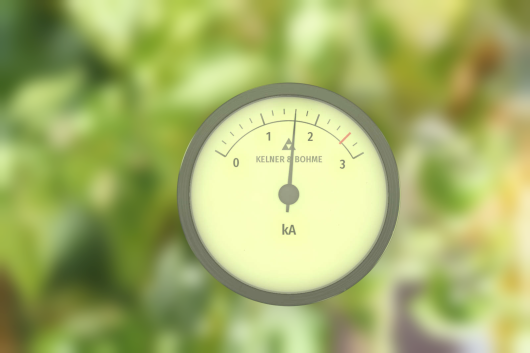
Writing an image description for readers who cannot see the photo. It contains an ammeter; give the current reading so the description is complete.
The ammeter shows 1.6 kA
